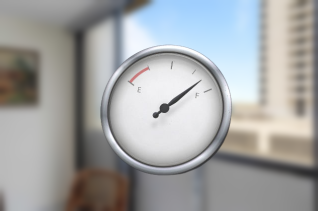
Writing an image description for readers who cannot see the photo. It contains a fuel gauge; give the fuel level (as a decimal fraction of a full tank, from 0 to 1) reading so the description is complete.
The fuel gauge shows 0.875
